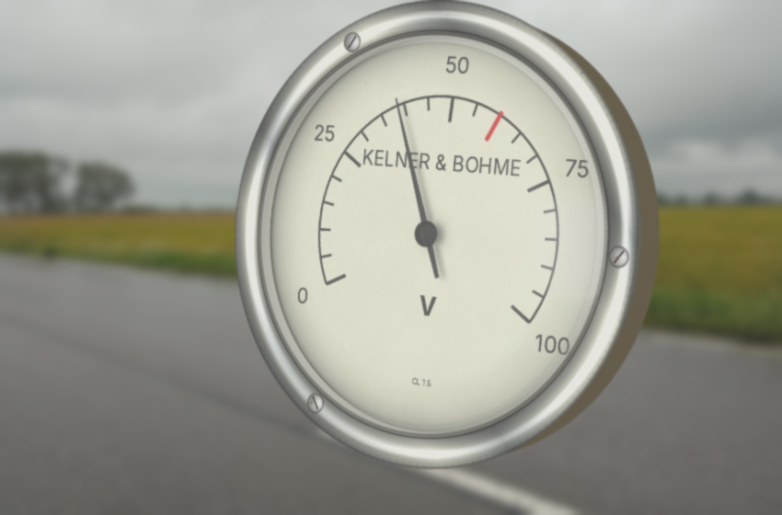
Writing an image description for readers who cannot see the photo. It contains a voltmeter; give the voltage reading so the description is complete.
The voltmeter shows 40 V
